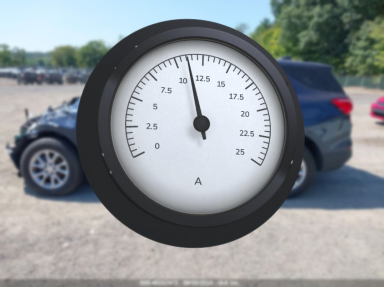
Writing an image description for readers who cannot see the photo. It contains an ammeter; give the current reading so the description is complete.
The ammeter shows 11 A
